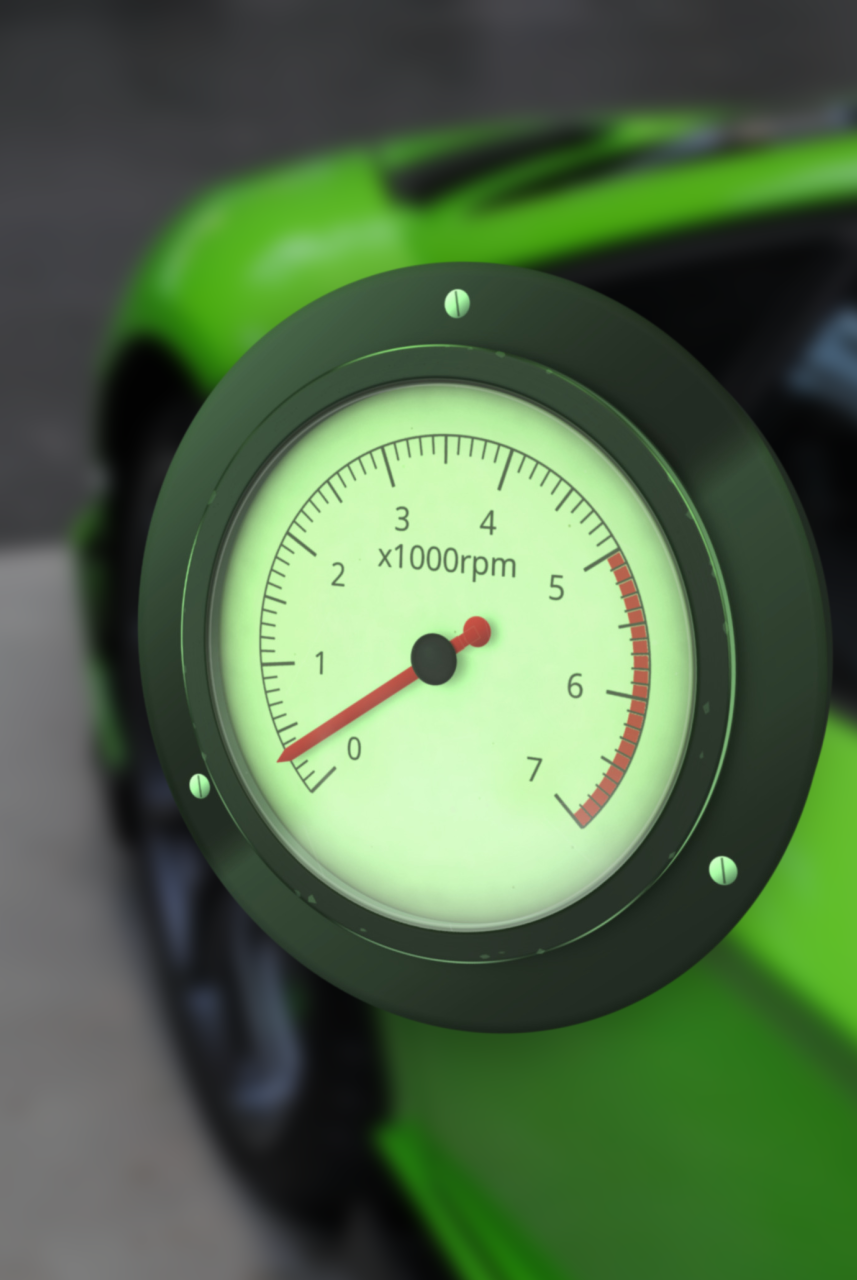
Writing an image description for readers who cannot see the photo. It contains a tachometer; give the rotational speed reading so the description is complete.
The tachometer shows 300 rpm
